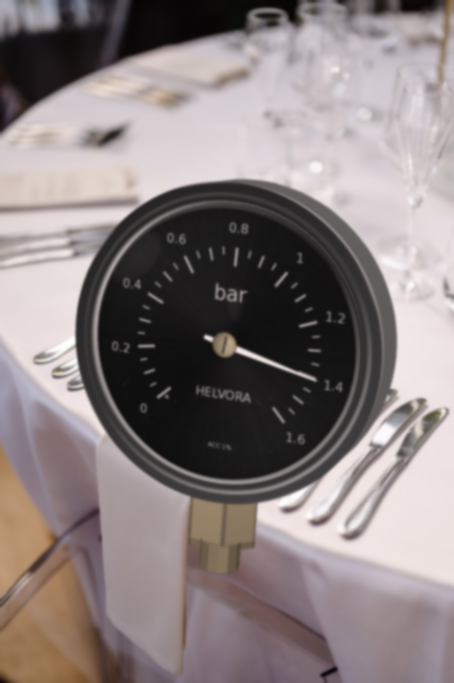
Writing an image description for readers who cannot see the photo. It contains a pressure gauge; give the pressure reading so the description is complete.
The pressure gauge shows 1.4 bar
